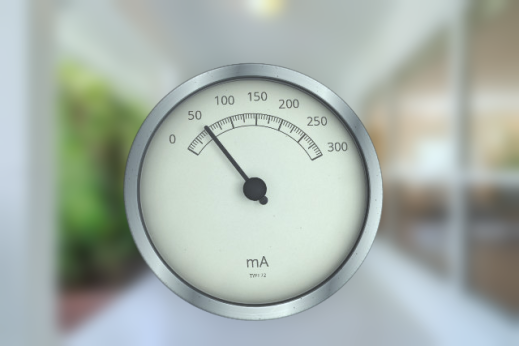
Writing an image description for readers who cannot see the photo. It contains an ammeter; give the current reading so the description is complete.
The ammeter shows 50 mA
